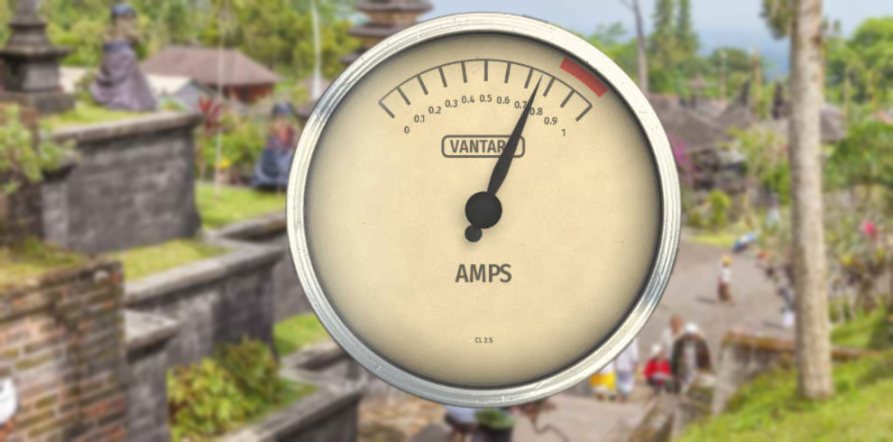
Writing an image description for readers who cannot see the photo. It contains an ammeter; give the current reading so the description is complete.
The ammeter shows 0.75 A
